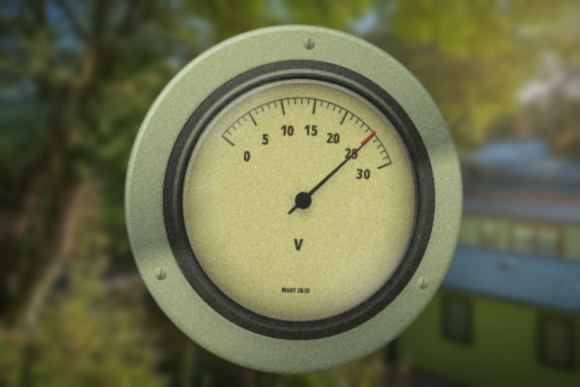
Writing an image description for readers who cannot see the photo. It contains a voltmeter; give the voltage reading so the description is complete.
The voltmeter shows 25 V
